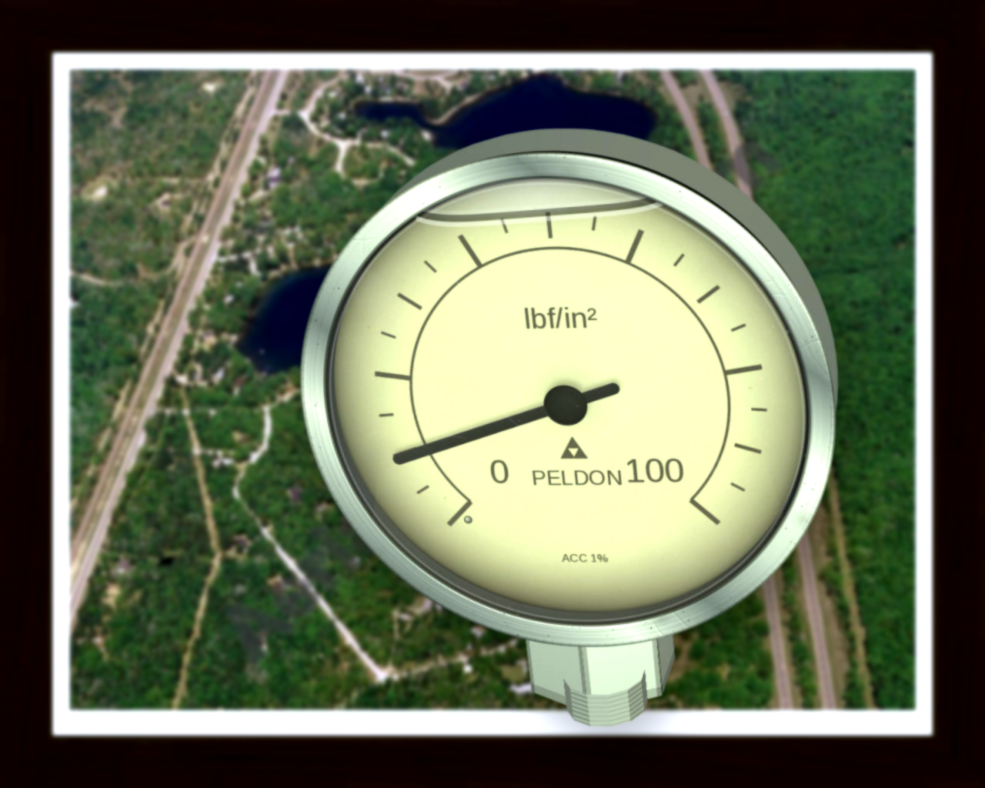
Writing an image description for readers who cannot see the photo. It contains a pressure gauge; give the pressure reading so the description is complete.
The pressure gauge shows 10 psi
